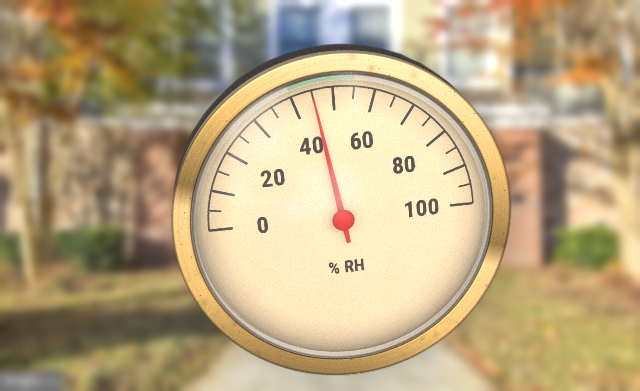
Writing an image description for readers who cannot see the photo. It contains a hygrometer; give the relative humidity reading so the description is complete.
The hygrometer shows 45 %
